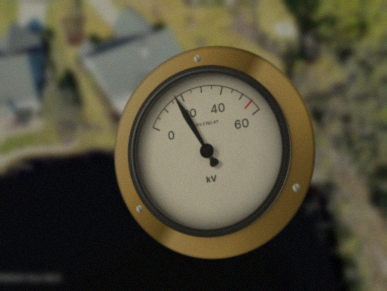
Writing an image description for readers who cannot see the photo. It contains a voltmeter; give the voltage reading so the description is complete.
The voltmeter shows 17.5 kV
